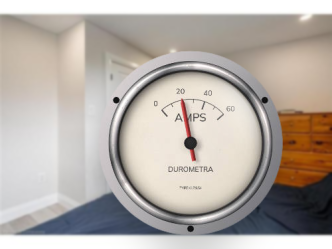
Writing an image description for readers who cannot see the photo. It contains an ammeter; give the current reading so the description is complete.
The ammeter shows 20 A
